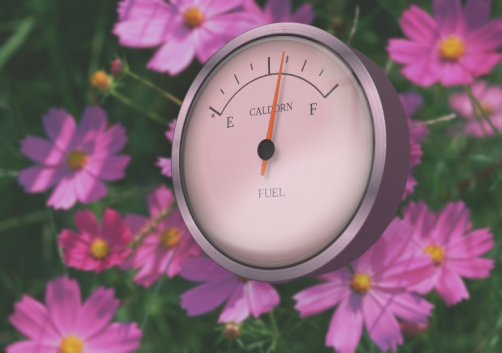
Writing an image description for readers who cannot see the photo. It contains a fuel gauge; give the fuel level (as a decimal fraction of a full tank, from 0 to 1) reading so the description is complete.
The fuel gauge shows 0.625
